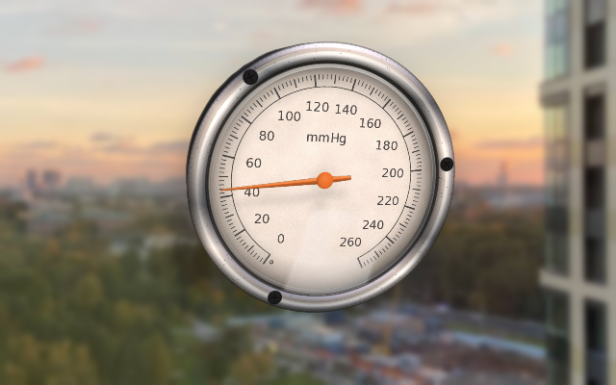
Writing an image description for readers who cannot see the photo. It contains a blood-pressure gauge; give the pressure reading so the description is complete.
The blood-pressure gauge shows 44 mmHg
